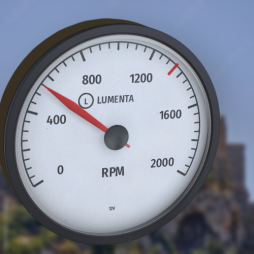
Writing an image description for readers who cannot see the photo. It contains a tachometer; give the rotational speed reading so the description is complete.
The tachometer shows 550 rpm
